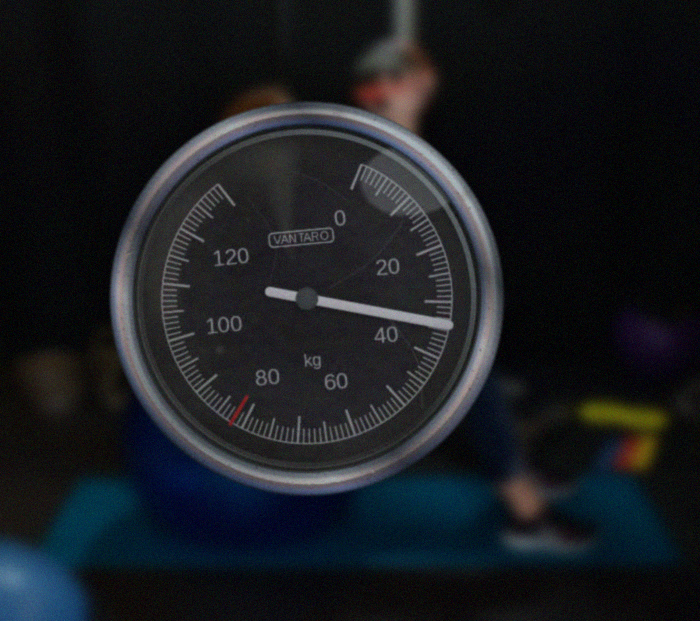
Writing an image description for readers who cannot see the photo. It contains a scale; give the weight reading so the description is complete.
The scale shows 34 kg
